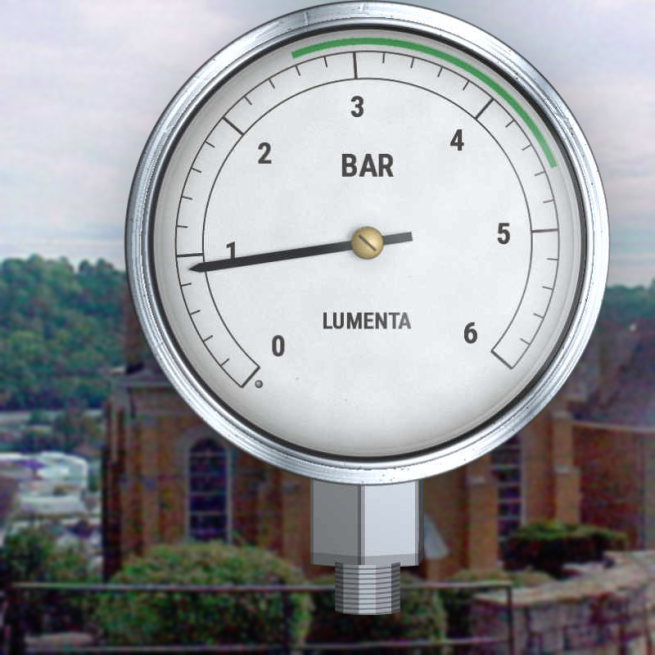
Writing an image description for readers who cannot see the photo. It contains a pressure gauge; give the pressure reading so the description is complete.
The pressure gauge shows 0.9 bar
